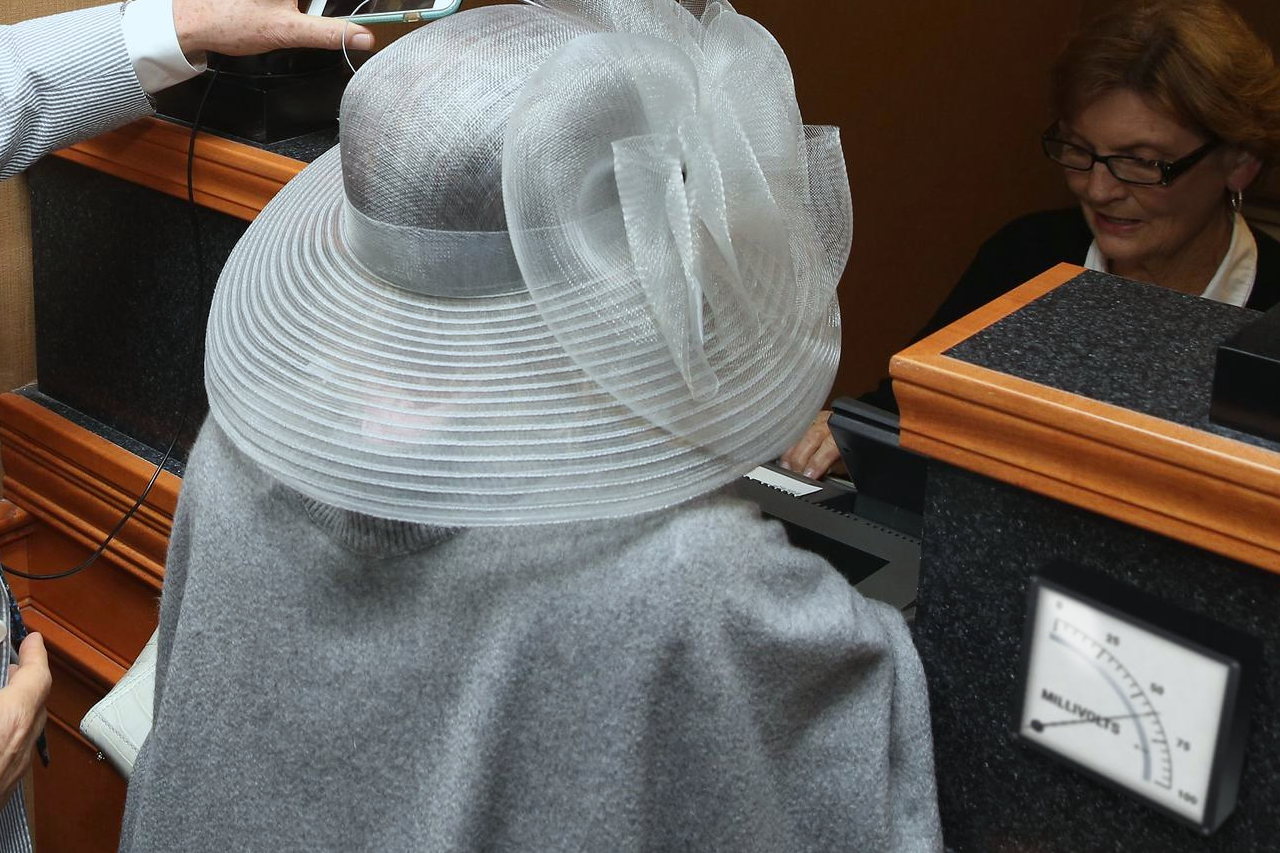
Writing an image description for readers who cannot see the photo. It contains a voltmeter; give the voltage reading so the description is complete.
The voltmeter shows 60 mV
